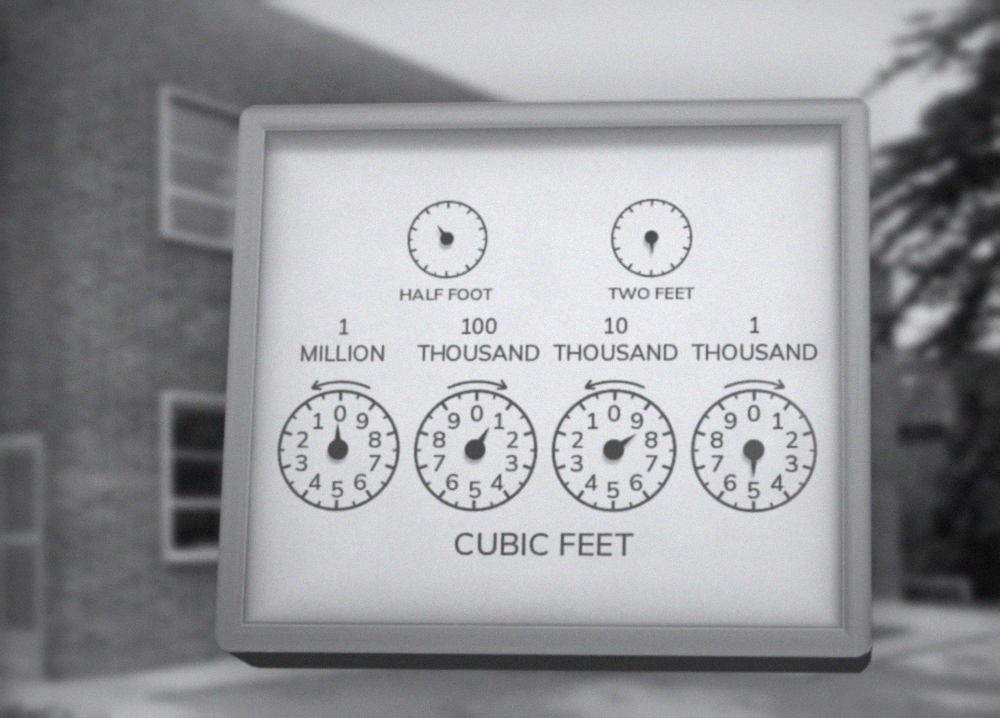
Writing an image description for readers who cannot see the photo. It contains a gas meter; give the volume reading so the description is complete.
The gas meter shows 8500 ft³
